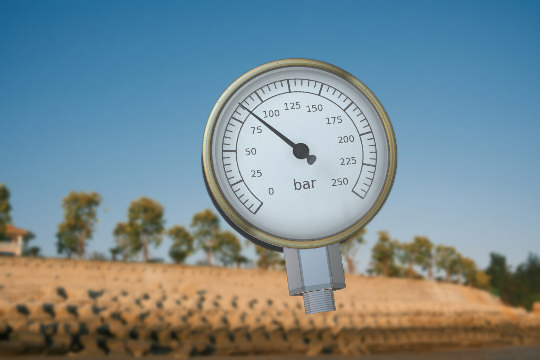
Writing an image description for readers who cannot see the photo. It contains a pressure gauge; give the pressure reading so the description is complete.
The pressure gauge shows 85 bar
